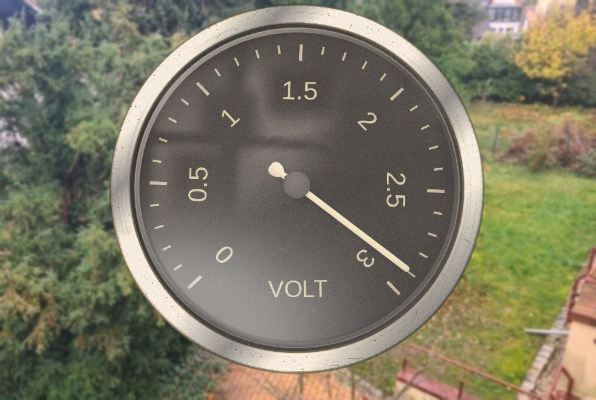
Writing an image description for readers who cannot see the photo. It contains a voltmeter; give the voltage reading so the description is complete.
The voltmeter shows 2.9 V
